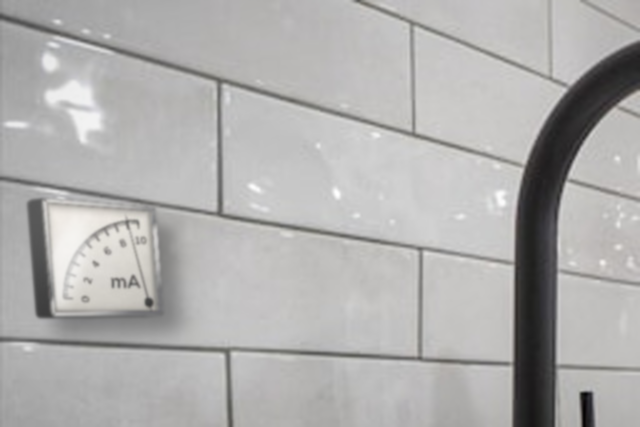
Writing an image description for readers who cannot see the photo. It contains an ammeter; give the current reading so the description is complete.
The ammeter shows 9 mA
